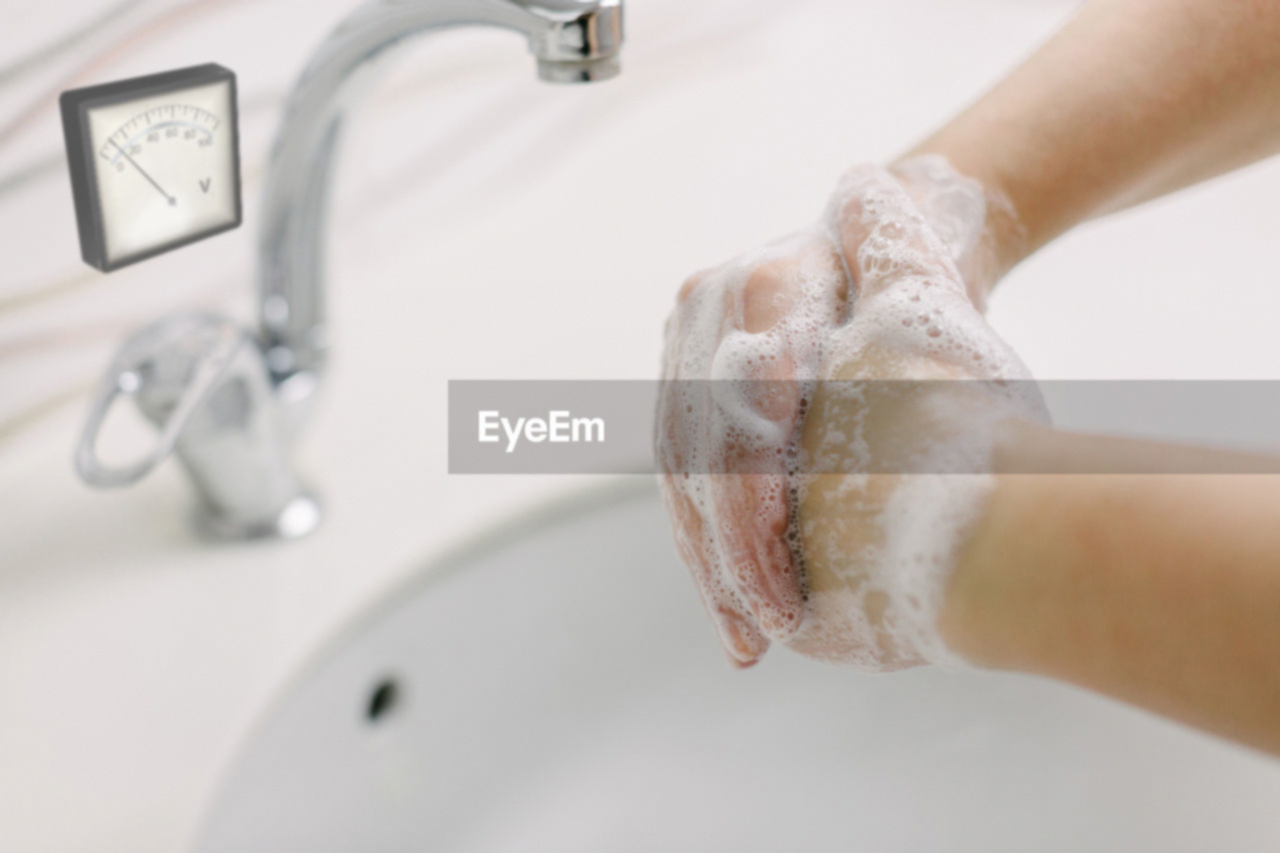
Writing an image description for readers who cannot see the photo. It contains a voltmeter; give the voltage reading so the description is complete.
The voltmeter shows 10 V
